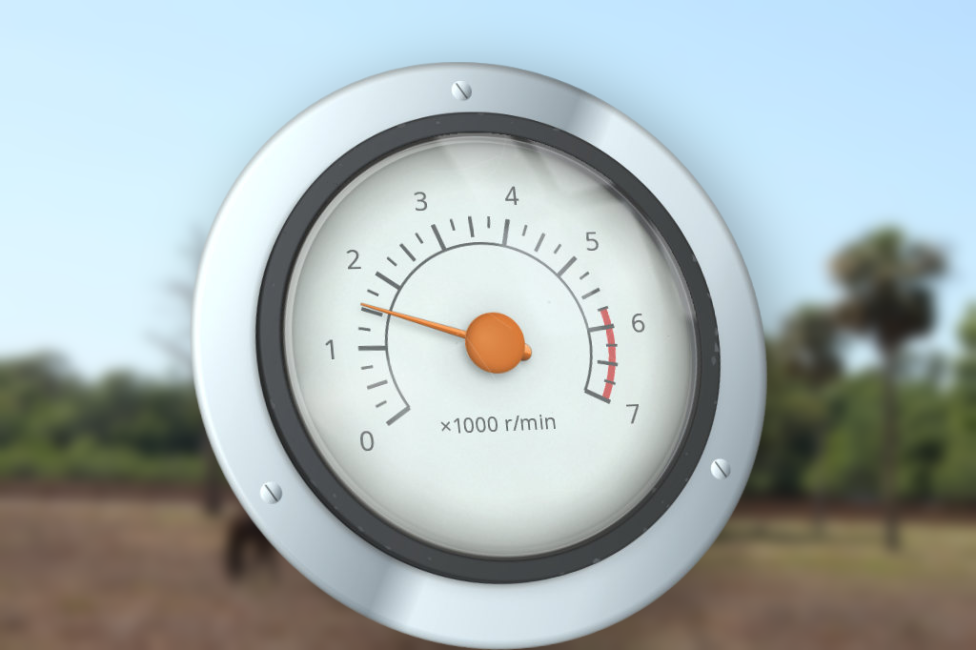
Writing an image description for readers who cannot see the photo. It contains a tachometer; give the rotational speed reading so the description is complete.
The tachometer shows 1500 rpm
